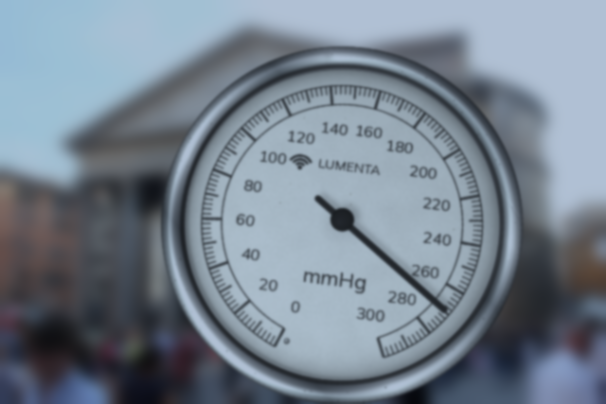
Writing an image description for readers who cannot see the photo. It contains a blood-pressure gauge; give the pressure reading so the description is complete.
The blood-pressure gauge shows 270 mmHg
